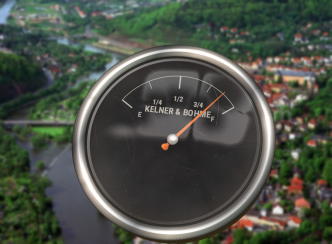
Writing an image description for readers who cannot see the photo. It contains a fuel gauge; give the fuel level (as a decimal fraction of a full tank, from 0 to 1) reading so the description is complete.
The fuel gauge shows 0.875
